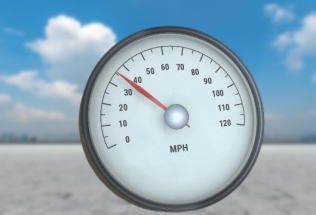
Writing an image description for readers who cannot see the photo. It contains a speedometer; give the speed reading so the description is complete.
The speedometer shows 35 mph
